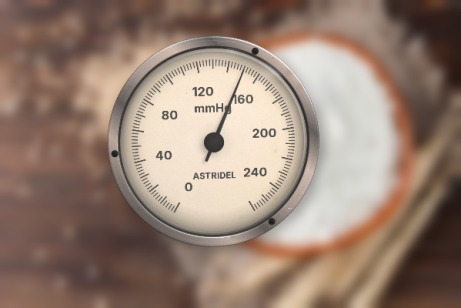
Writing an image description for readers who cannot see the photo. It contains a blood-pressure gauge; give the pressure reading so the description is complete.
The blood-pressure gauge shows 150 mmHg
